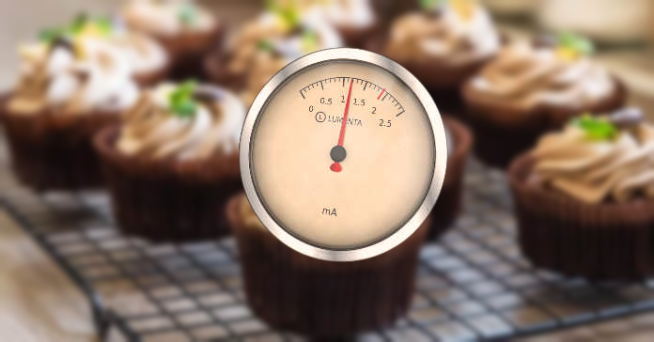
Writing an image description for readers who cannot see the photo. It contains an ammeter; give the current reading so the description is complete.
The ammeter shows 1.2 mA
